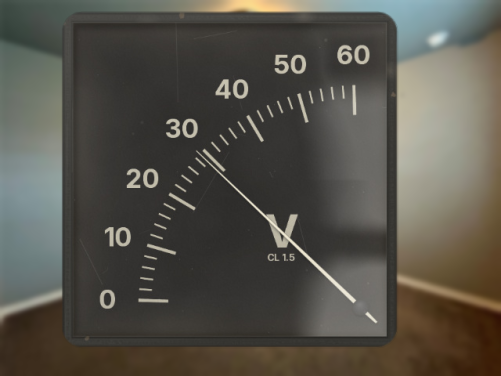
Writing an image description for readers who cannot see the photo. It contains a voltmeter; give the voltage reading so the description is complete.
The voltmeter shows 29 V
